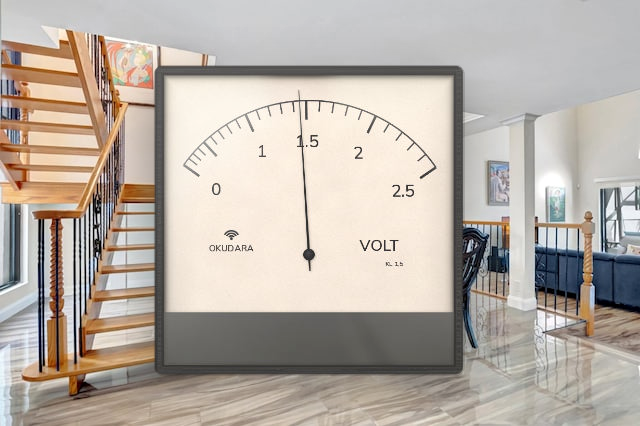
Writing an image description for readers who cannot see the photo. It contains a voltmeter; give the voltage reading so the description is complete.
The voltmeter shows 1.45 V
